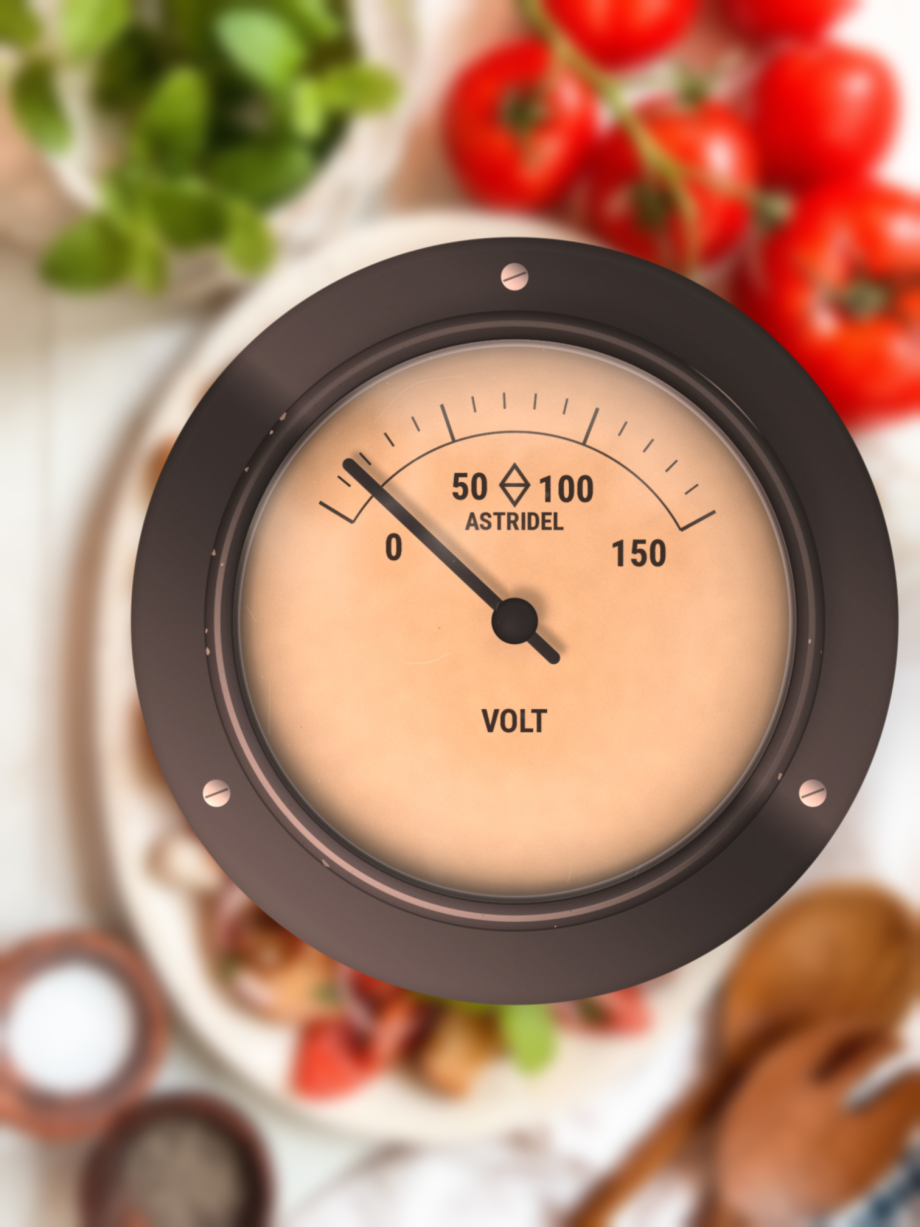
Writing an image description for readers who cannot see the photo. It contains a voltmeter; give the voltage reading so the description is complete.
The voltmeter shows 15 V
